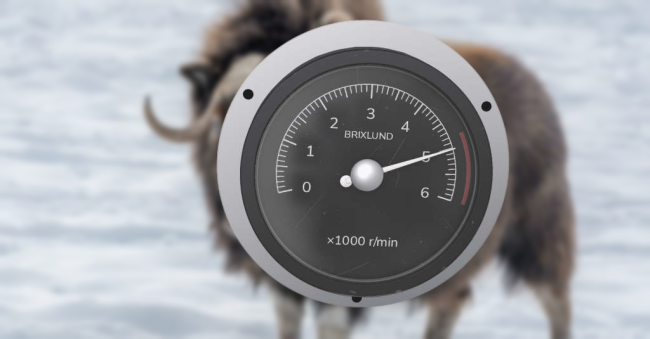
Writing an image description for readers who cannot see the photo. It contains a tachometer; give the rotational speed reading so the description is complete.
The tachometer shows 5000 rpm
